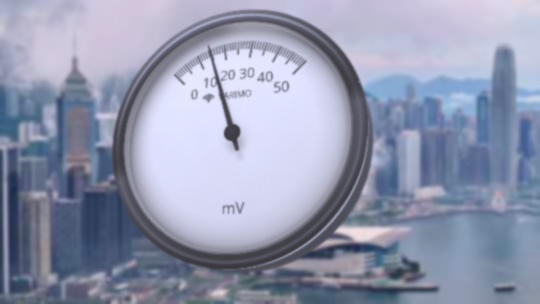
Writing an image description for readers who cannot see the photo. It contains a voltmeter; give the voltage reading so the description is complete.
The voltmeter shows 15 mV
